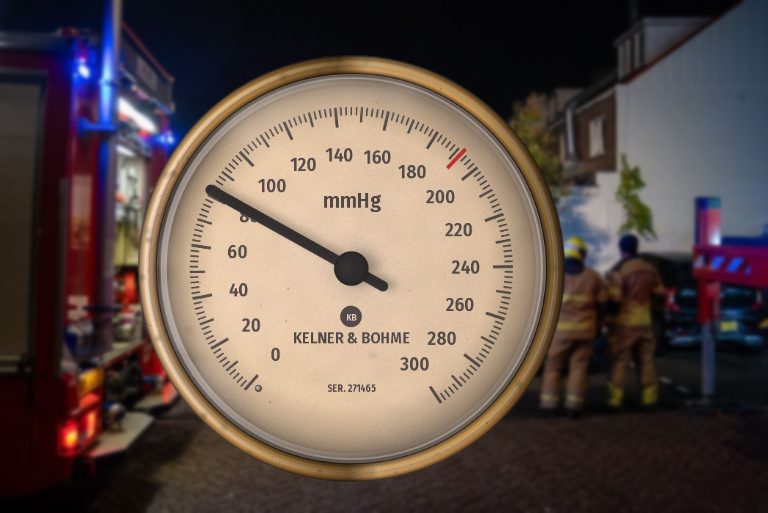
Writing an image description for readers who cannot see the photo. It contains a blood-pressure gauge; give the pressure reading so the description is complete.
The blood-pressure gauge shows 82 mmHg
